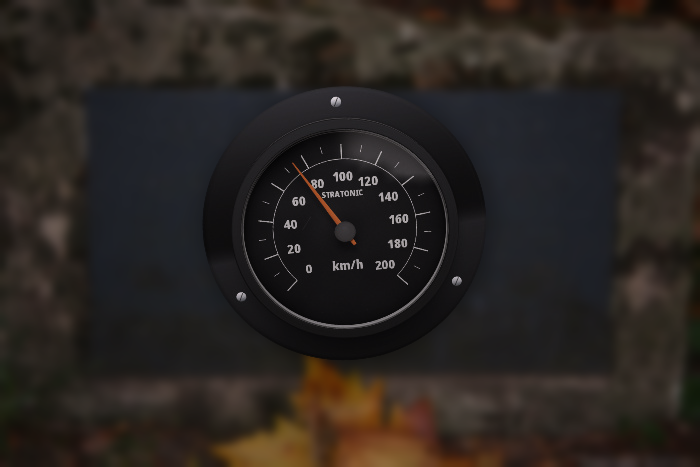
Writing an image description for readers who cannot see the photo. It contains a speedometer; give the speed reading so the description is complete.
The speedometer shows 75 km/h
